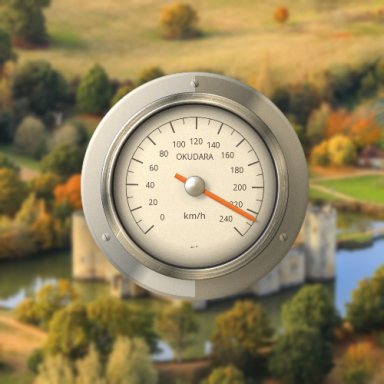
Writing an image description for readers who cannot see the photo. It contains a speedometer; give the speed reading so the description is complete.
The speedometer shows 225 km/h
